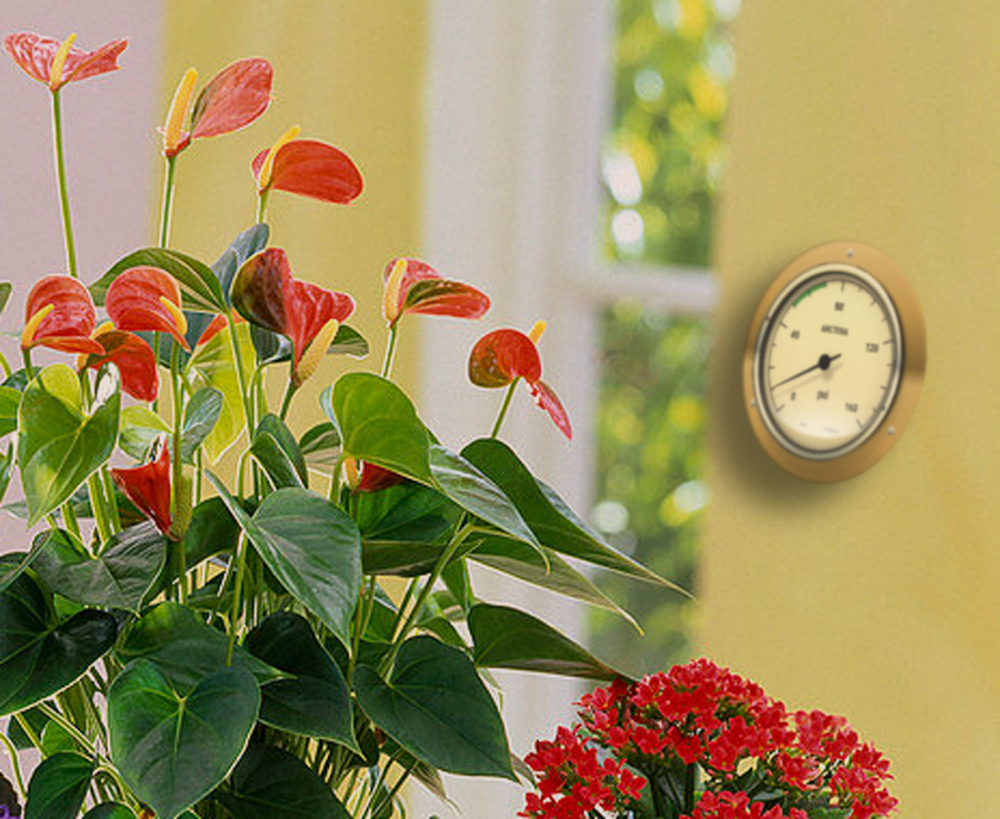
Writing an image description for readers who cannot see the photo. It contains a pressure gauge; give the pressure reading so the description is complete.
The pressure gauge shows 10 psi
